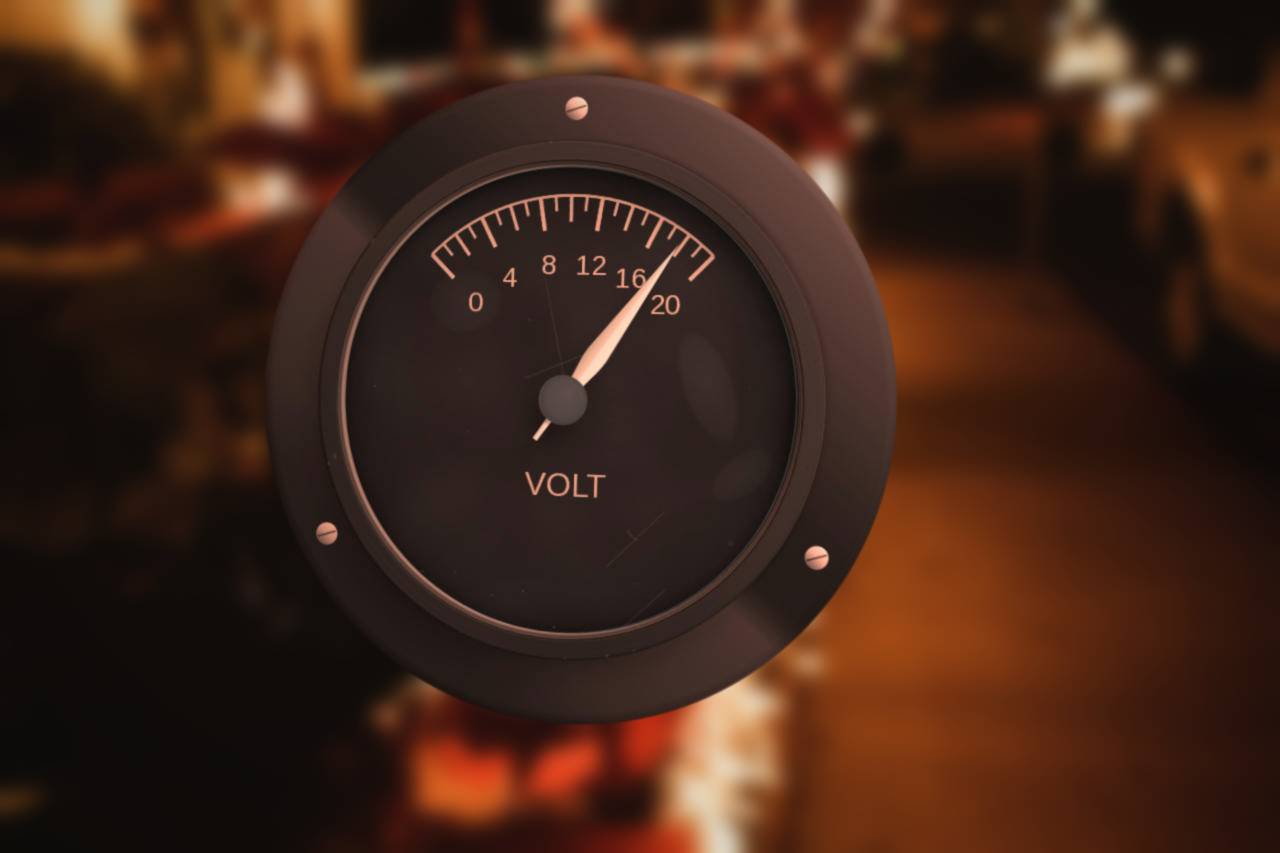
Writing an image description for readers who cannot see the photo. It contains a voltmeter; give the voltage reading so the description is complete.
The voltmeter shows 18 V
